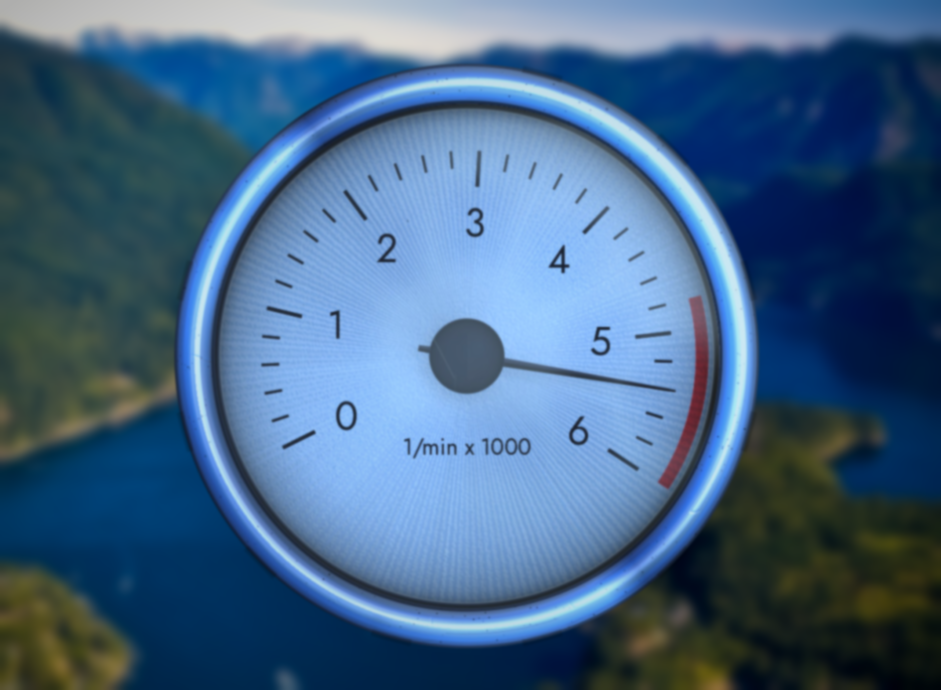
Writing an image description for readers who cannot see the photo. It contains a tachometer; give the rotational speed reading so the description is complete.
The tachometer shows 5400 rpm
